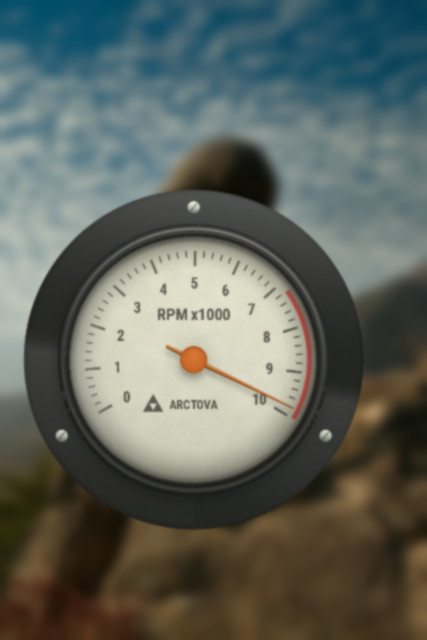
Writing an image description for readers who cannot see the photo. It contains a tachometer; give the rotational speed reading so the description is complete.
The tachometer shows 9800 rpm
